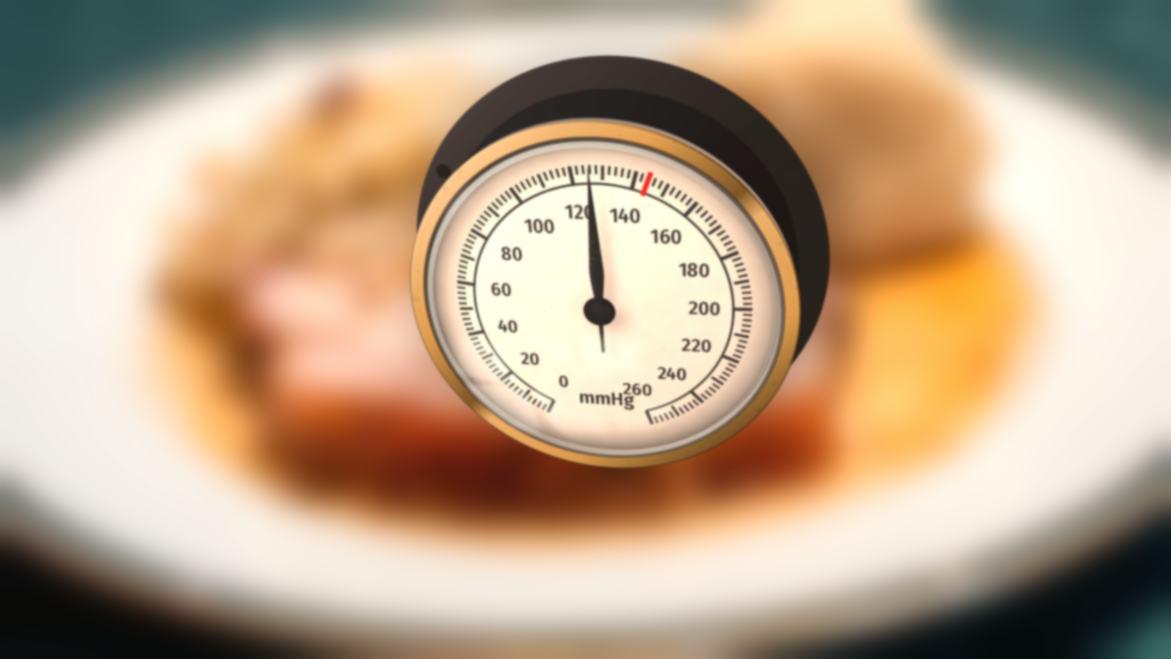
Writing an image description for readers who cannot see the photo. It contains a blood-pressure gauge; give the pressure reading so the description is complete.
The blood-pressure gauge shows 126 mmHg
